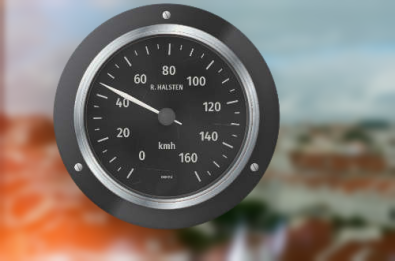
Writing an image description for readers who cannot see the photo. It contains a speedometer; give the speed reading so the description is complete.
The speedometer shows 45 km/h
